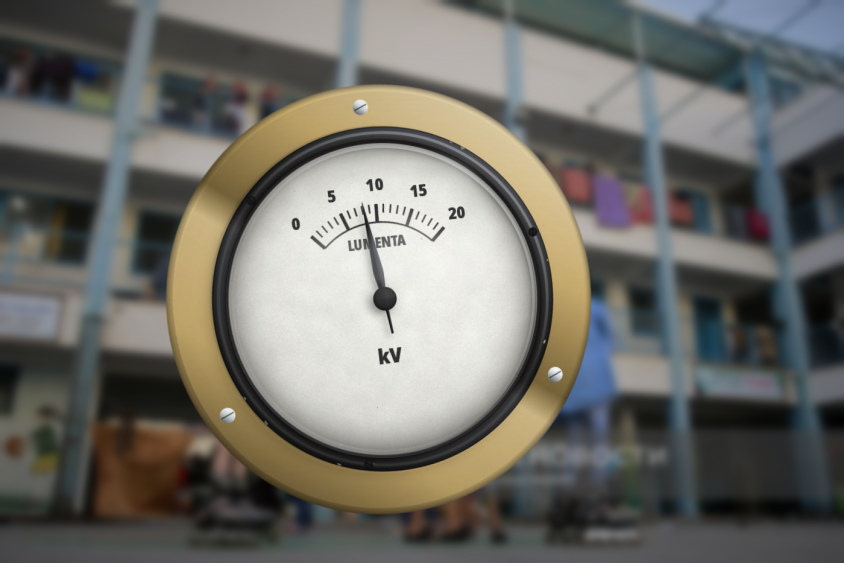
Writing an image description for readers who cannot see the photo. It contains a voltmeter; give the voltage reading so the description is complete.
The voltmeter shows 8 kV
